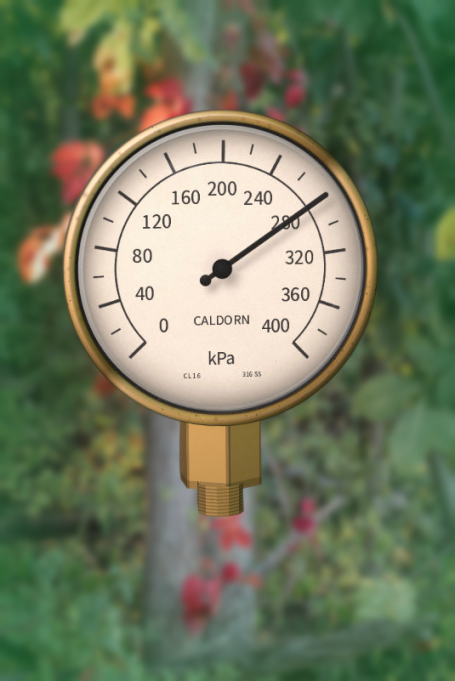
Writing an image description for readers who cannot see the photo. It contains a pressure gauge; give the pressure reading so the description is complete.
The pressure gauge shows 280 kPa
